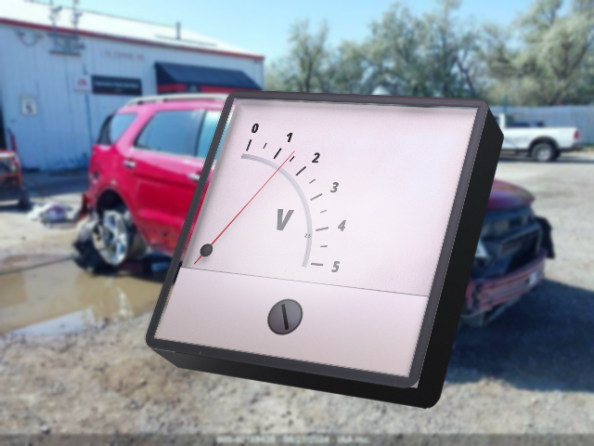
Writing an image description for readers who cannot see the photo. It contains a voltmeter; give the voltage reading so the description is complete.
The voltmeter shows 1.5 V
